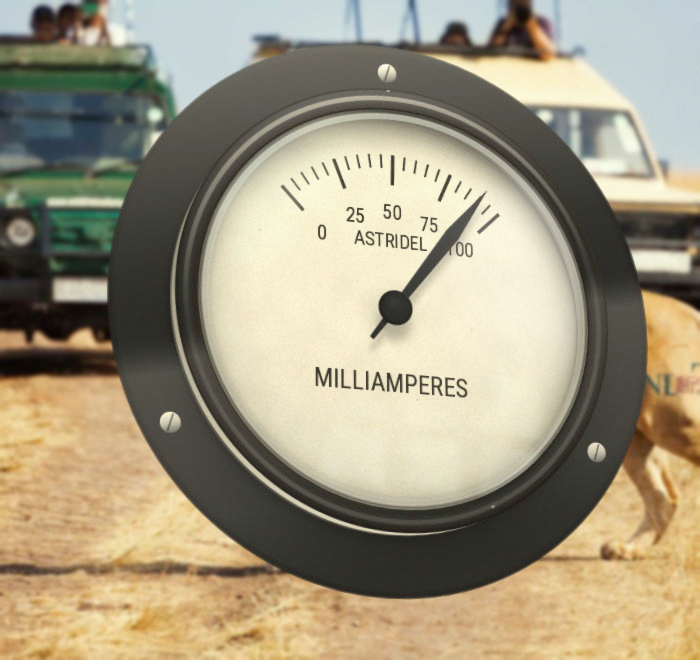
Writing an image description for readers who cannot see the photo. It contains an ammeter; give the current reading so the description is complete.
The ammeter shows 90 mA
